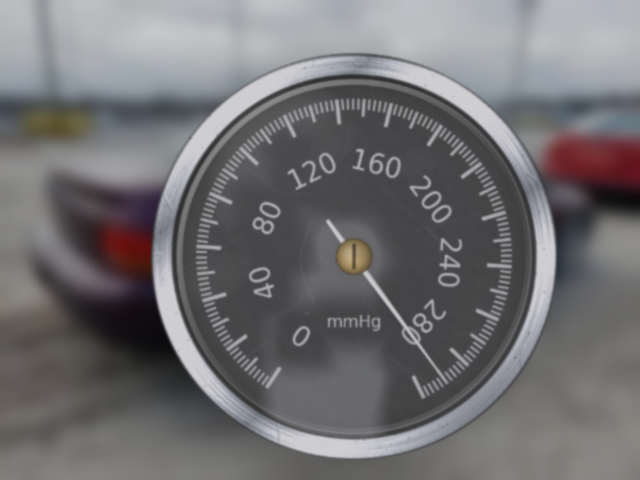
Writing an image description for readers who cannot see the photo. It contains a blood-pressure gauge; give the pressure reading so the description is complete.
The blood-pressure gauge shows 290 mmHg
